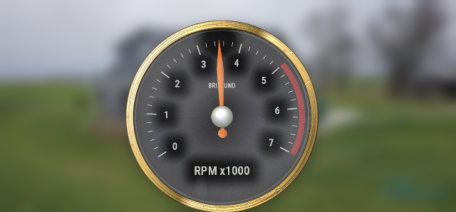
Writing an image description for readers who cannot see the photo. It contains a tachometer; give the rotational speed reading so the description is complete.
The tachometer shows 3500 rpm
